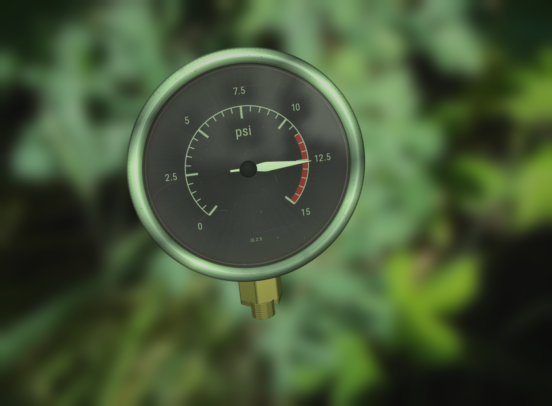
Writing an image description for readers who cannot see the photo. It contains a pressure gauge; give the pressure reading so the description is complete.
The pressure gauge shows 12.5 psi
